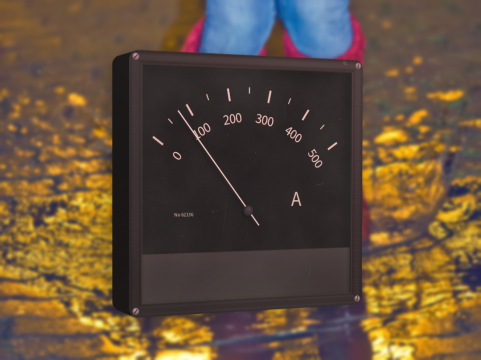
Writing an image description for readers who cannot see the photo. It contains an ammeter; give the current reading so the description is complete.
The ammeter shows 75 A
